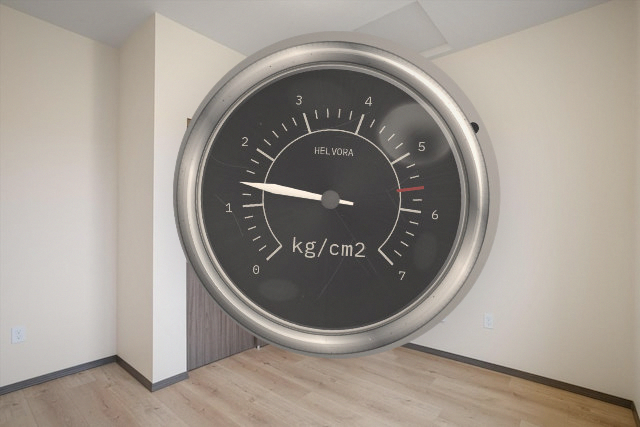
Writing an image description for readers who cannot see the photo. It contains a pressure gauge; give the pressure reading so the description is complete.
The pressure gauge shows 1.4 kg/cm²
